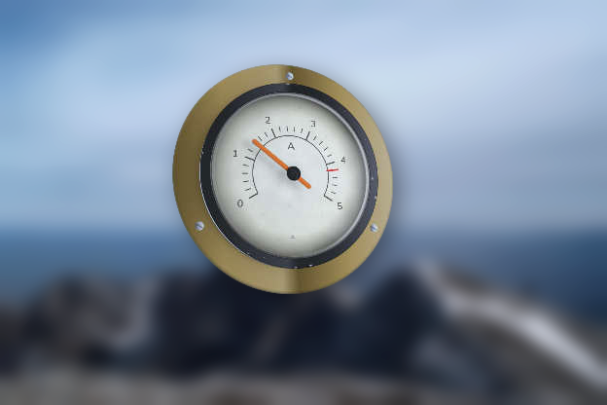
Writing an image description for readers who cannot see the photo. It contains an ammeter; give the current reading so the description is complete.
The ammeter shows 1.4 A
